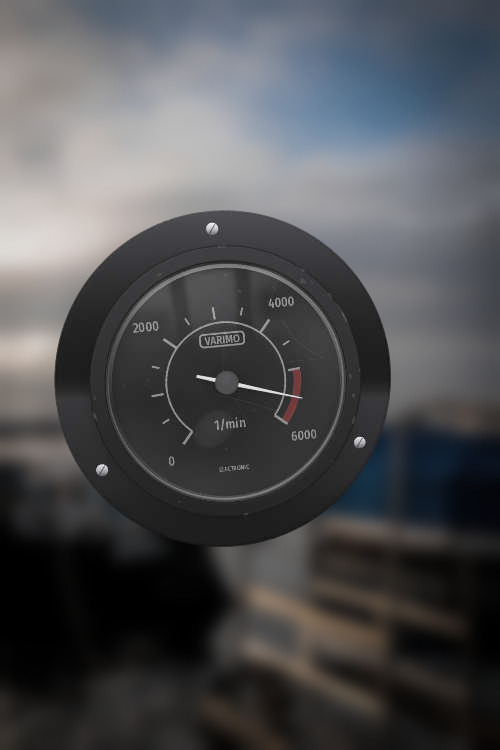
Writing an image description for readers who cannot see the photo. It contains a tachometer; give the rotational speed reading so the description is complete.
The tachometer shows 5500 rpm
